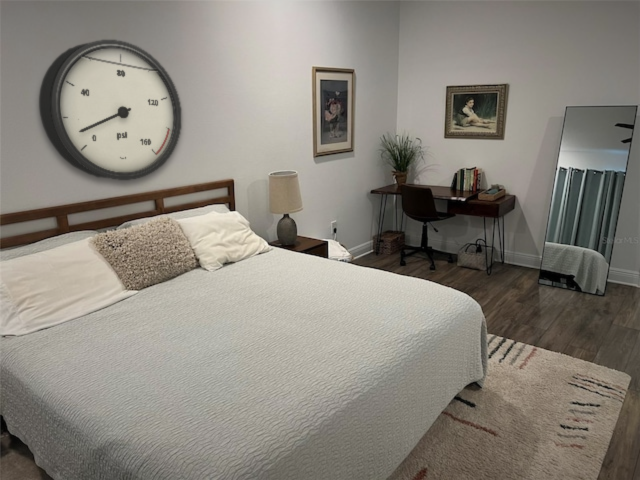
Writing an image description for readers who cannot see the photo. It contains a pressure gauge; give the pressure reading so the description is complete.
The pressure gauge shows 10 psi
